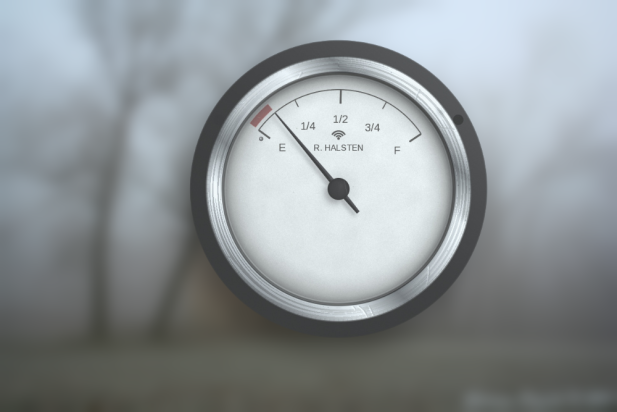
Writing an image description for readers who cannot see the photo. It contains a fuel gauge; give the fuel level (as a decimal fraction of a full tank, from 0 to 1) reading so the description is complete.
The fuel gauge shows 0.125
